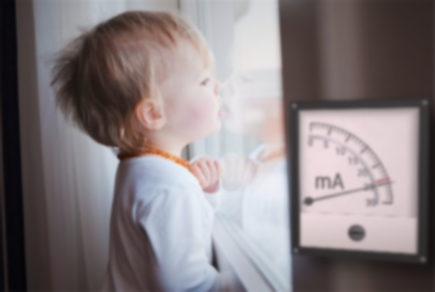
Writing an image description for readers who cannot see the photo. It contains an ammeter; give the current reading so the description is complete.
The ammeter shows 25 mA
